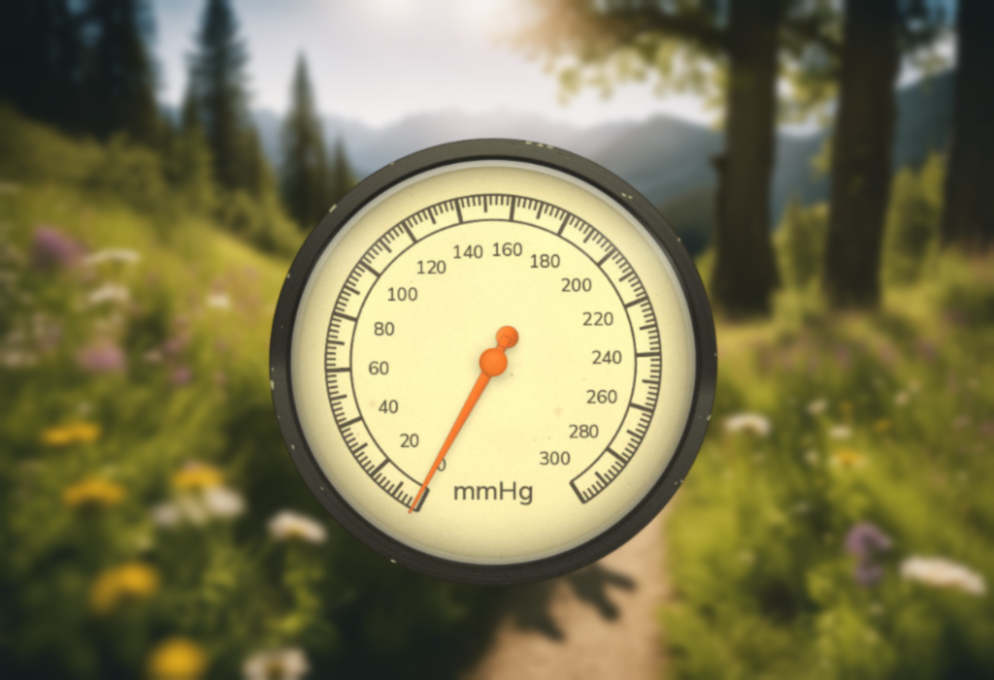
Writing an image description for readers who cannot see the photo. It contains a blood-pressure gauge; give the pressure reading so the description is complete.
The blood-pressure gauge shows 2 mmHg
